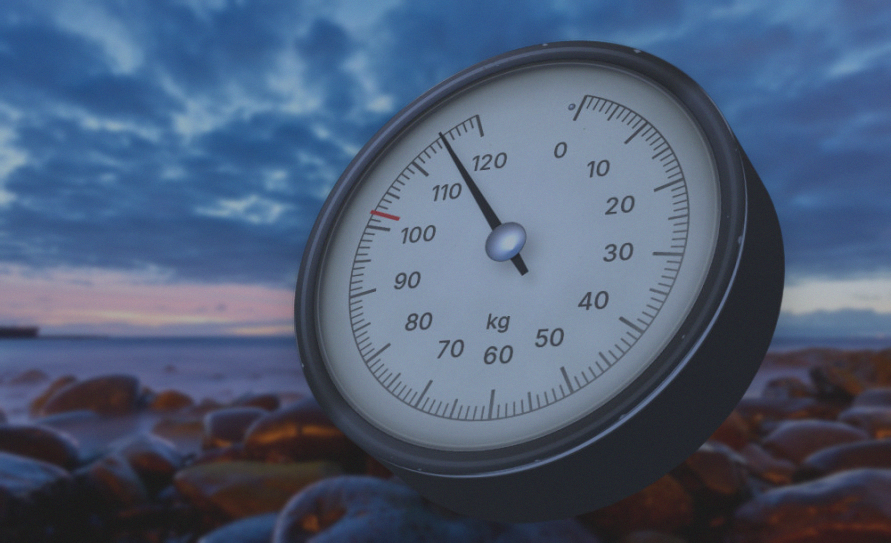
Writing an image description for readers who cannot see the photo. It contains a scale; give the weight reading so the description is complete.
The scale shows 115 kg
